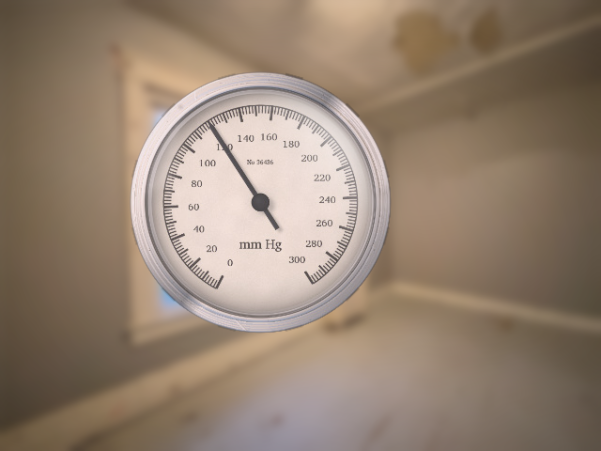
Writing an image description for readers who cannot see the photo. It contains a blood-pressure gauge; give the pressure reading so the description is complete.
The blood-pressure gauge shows 120 mmHg
